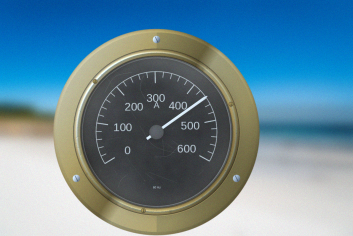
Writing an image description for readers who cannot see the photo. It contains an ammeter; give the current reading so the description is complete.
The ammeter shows 440 A
